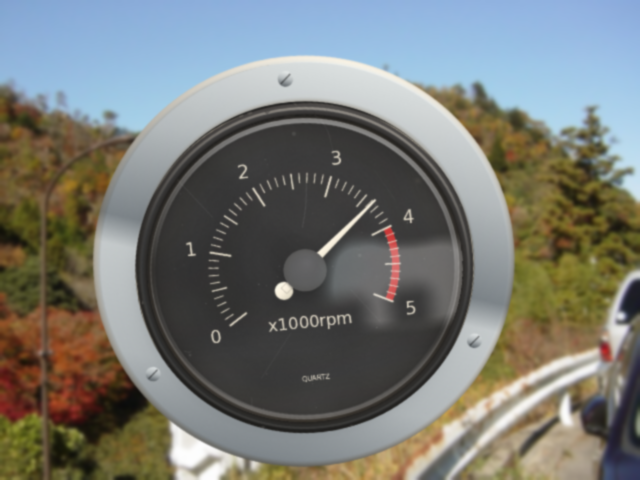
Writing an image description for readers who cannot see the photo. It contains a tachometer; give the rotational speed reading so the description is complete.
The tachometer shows 3600 rpm
